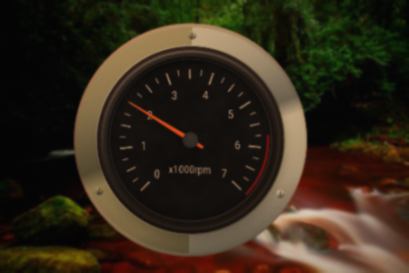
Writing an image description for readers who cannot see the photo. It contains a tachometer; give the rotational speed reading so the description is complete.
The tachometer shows 2000 rpm
